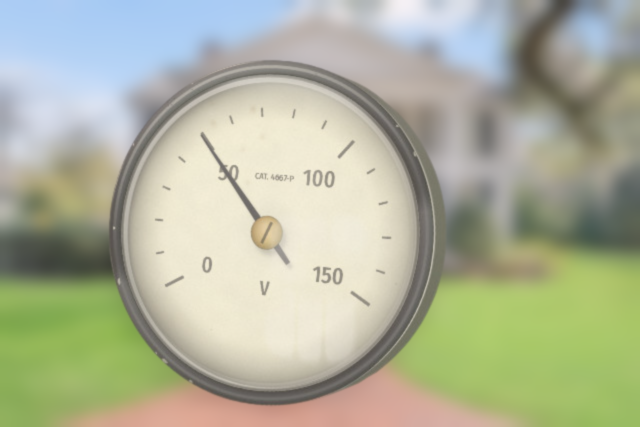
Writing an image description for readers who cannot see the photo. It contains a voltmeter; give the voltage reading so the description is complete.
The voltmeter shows 50 V
